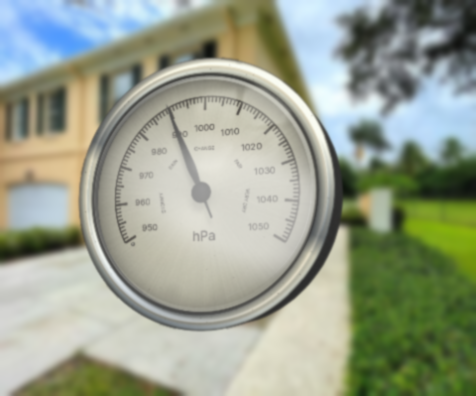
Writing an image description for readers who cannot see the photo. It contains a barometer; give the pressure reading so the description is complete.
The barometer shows 990 hPa
